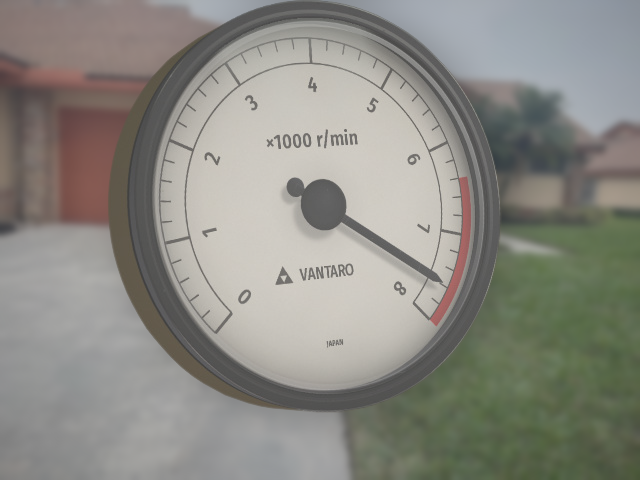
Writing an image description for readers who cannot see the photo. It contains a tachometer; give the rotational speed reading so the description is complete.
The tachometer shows 7600 rpm
